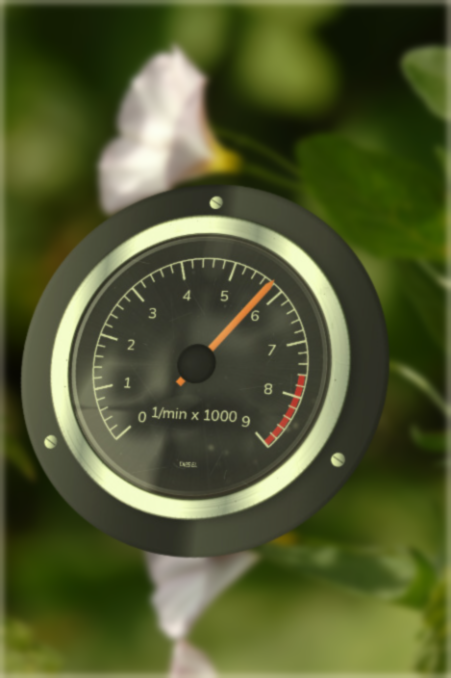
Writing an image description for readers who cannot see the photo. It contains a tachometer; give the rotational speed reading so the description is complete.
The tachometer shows 5800 rpm
